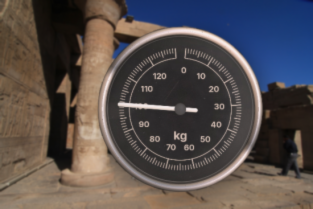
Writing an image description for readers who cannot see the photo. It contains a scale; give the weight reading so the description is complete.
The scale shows 100 kg
